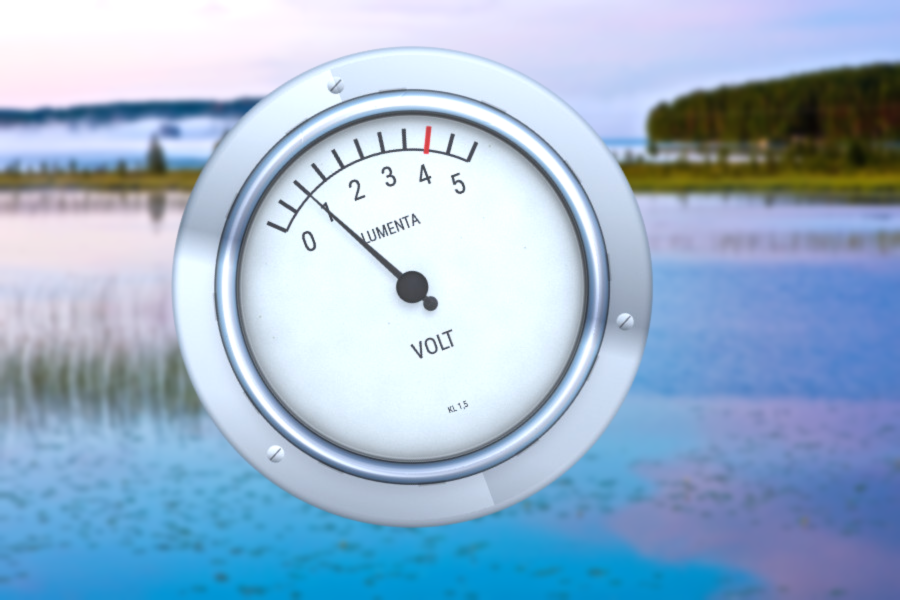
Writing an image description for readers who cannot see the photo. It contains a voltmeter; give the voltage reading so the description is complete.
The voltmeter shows 1 V
